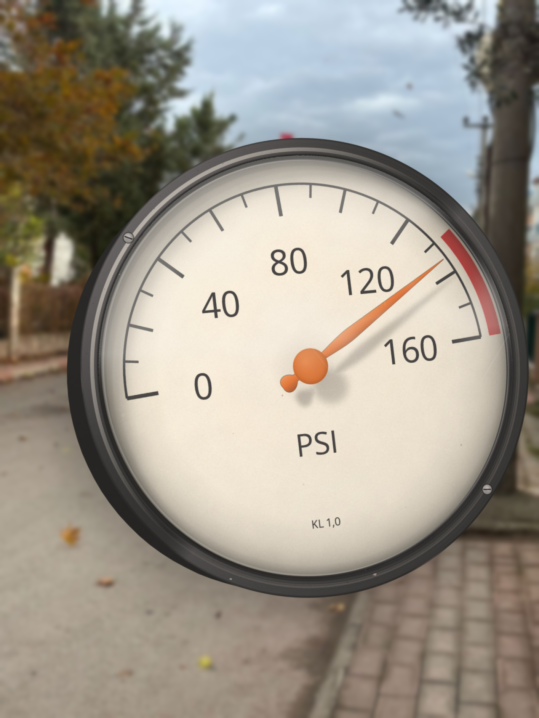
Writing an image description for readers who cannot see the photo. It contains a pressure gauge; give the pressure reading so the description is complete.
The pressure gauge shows 135 psi
